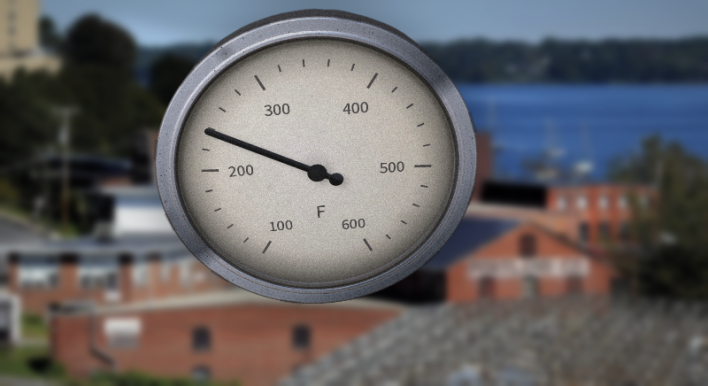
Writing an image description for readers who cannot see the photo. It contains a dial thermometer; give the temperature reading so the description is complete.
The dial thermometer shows 240 °F
